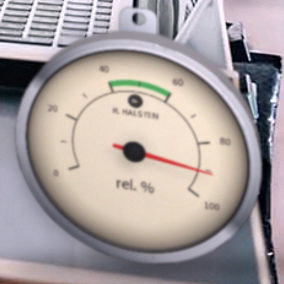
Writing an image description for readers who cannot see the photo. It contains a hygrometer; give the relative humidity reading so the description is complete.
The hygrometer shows 90 %
